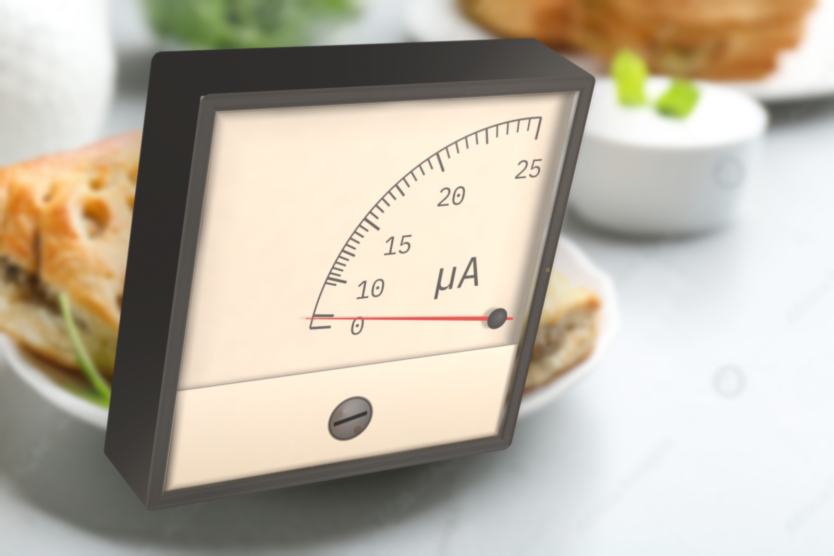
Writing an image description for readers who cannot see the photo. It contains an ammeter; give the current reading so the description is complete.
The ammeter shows 5 µA
